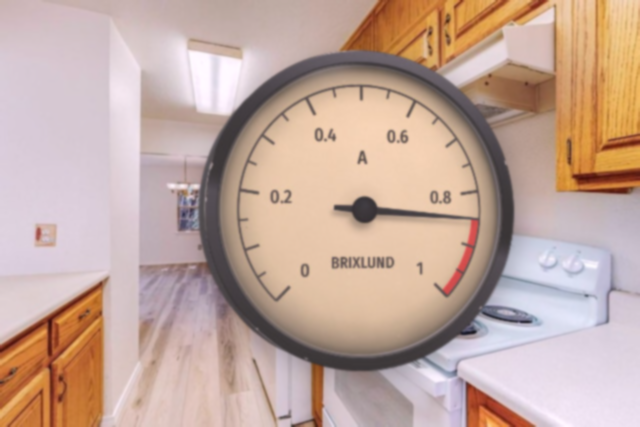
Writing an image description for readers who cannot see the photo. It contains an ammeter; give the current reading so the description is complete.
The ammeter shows 0.85 A
